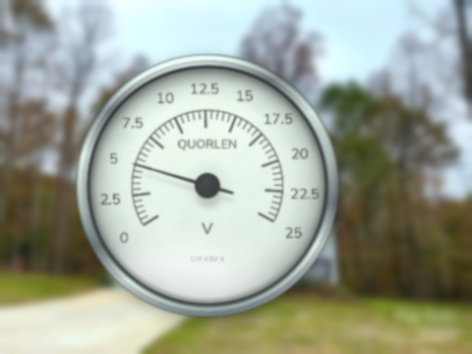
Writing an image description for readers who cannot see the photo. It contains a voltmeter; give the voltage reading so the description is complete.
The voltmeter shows 5 V
